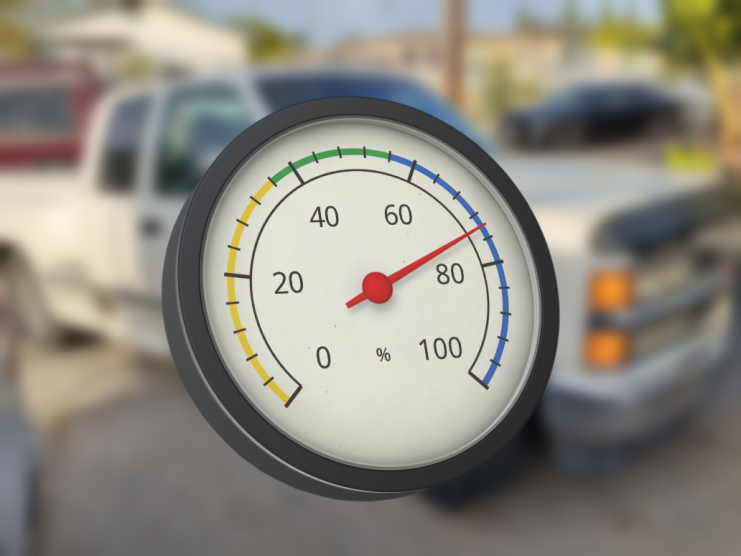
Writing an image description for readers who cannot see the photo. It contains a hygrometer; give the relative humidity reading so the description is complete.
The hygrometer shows 74 %
